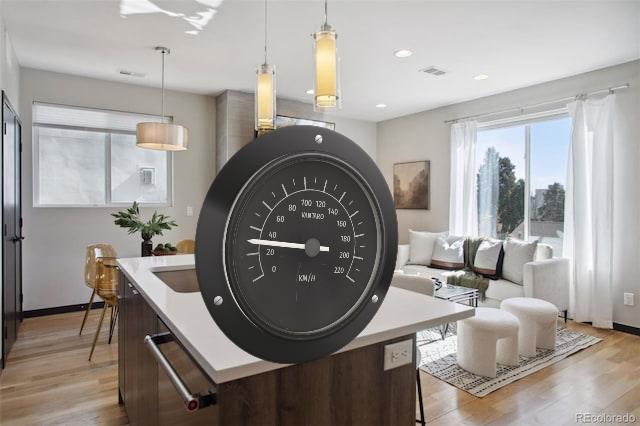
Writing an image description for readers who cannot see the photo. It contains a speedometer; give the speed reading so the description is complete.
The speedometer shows 30 km/h
